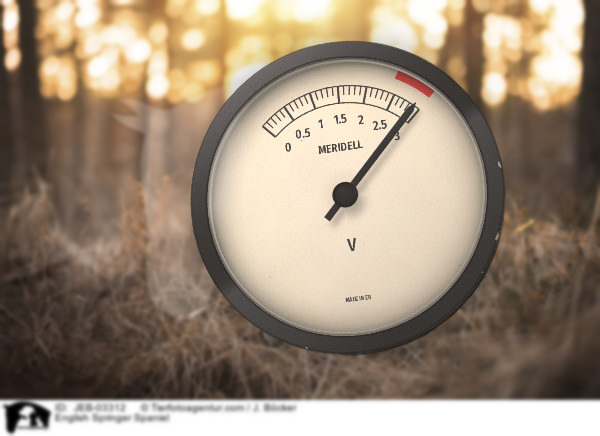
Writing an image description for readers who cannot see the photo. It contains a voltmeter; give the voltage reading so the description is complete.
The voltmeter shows 2.9 V
